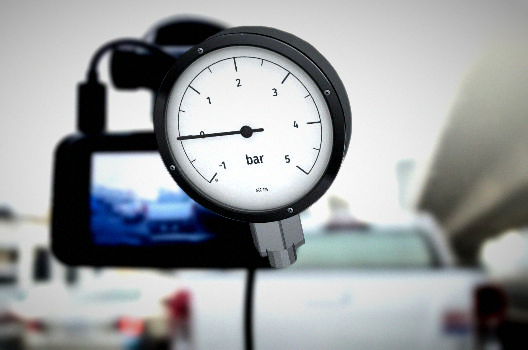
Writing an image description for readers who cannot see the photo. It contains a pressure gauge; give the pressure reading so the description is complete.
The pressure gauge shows 0 bar
